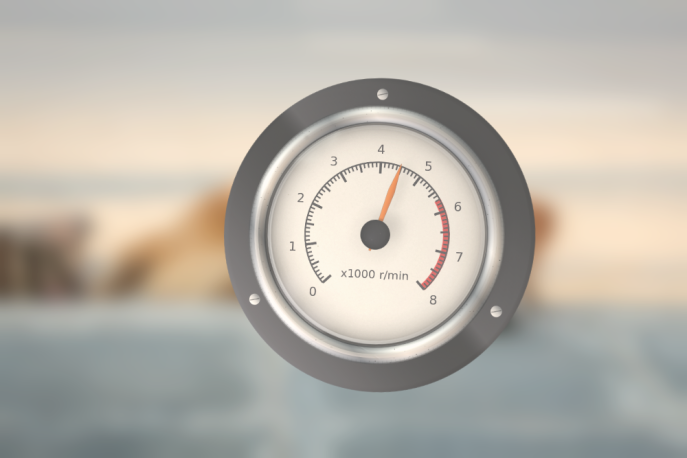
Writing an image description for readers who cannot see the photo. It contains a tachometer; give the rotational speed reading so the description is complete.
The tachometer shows 4500 rpm
